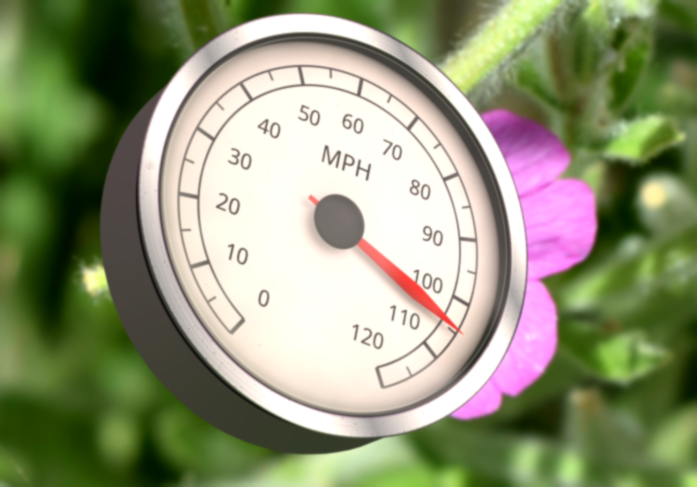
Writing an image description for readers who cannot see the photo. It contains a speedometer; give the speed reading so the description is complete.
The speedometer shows 105 mph
